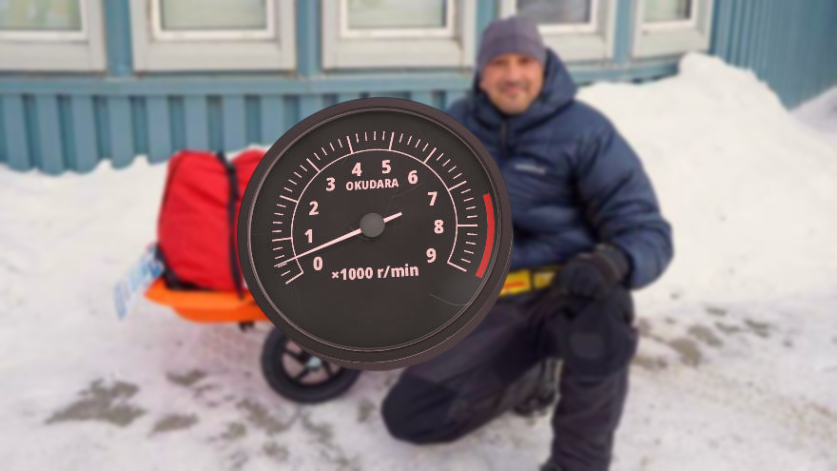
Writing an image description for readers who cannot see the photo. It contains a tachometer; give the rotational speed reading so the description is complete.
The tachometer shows 400 rpm
